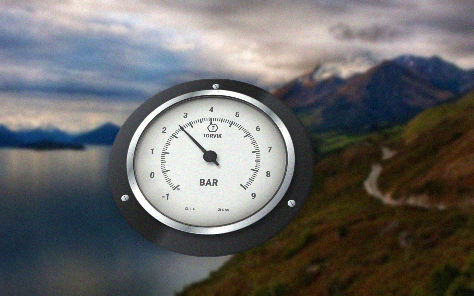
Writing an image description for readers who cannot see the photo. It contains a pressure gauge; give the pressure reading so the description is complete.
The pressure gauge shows 2.5 bar
